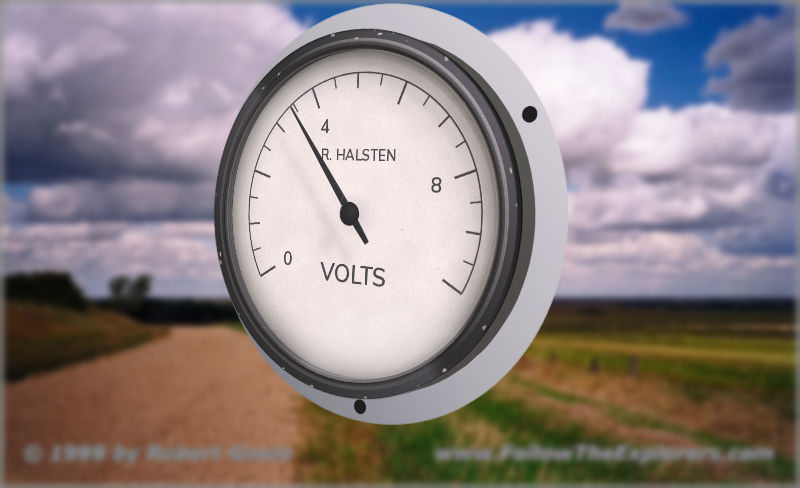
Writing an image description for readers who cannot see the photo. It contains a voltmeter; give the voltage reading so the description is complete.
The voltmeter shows 3.5 V
